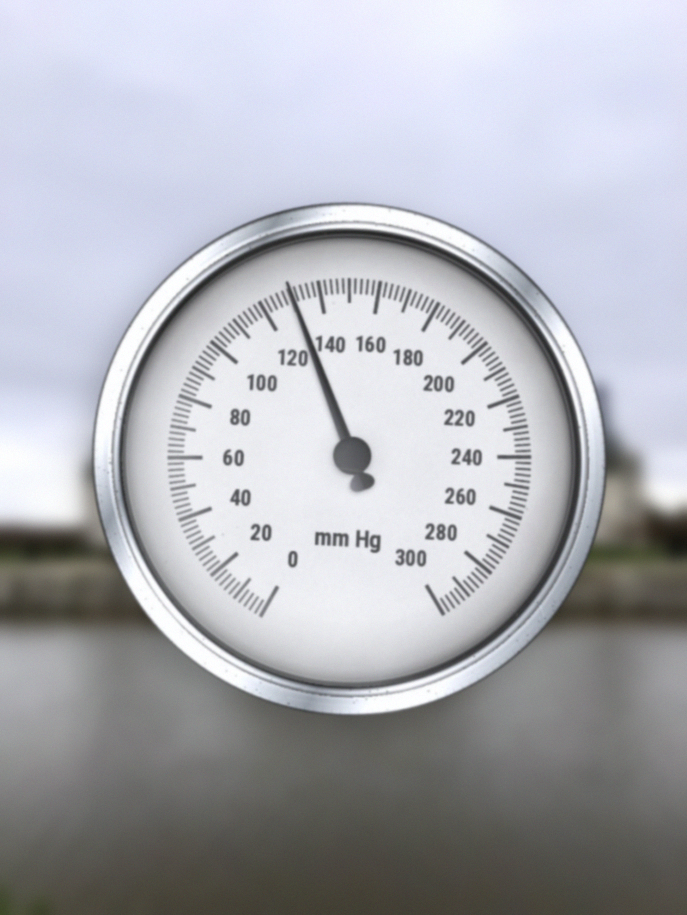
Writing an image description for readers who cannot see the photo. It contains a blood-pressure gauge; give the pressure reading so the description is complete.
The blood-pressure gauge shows 130 mmHg
